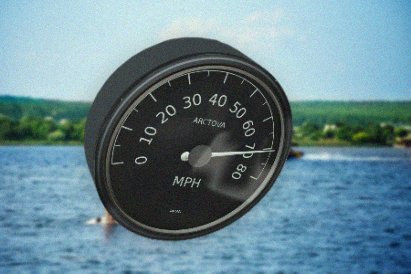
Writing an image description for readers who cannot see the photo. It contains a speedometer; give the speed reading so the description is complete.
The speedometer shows 70 mph
